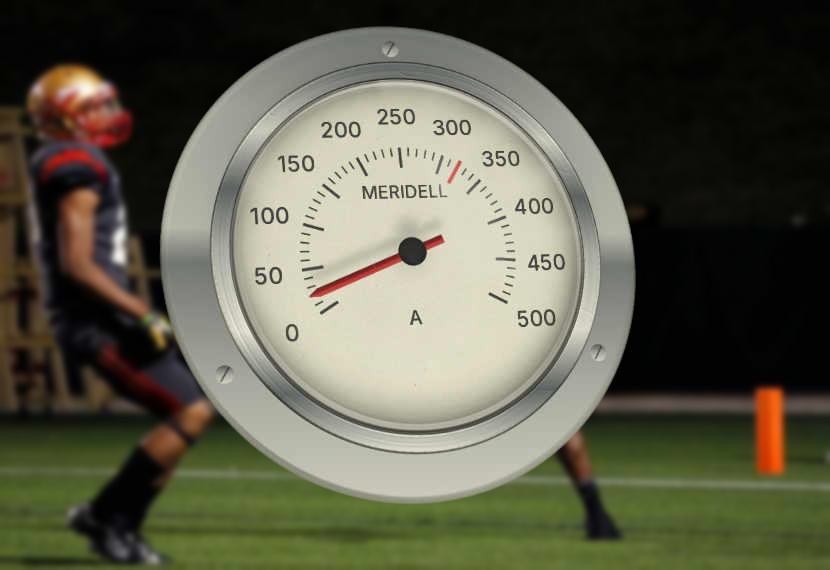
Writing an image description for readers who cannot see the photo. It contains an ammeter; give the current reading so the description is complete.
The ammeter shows 20 A
